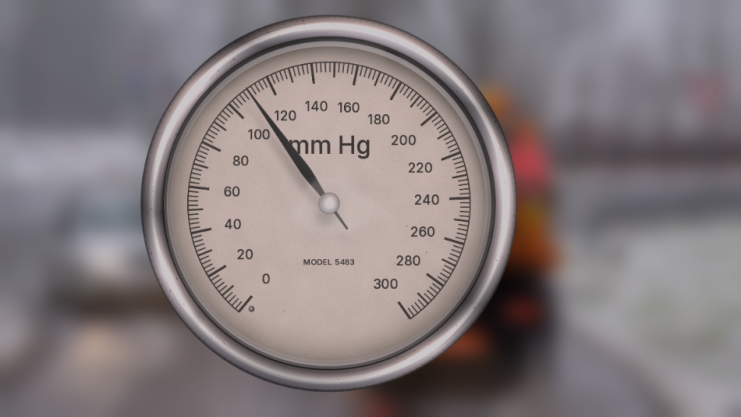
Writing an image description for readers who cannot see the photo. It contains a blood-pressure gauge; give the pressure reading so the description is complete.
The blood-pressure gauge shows 110 mmHg
